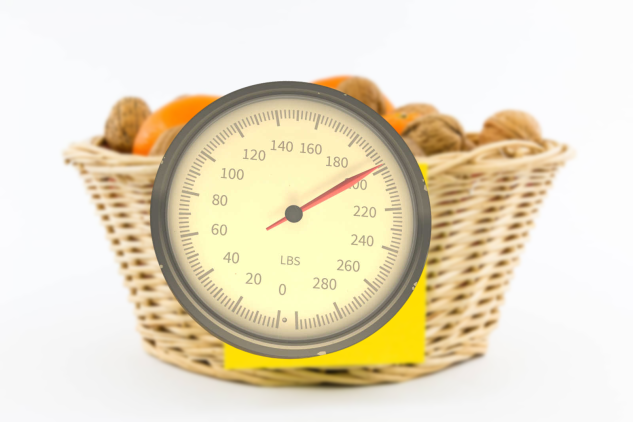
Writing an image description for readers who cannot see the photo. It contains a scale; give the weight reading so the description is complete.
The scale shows 198 lb
